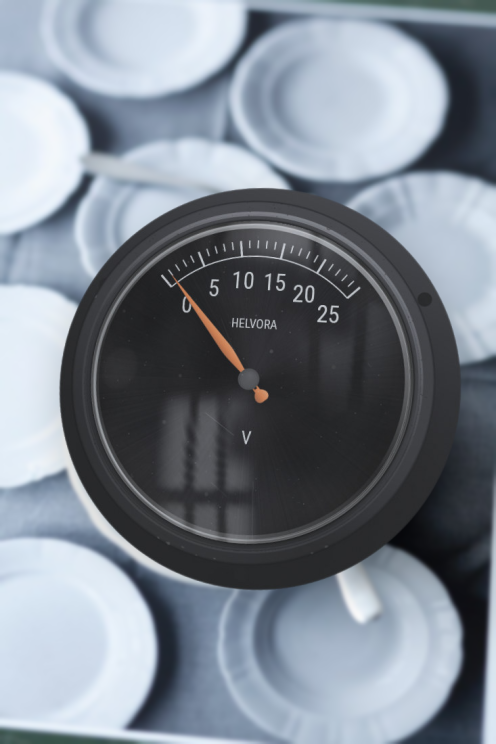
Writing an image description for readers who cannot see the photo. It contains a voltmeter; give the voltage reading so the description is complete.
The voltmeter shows 1 V
